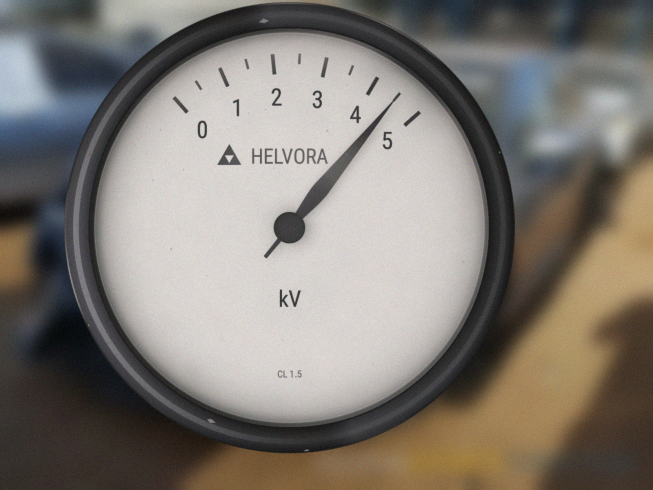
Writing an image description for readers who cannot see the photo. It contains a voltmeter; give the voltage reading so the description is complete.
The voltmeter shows 4.5 kV
